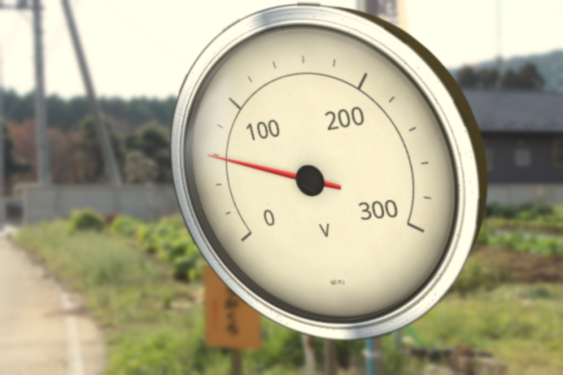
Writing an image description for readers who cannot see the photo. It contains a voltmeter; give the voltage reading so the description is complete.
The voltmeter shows 60 V
